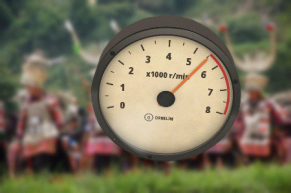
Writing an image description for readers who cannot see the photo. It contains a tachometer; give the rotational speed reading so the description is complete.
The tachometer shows 5500 rpm
